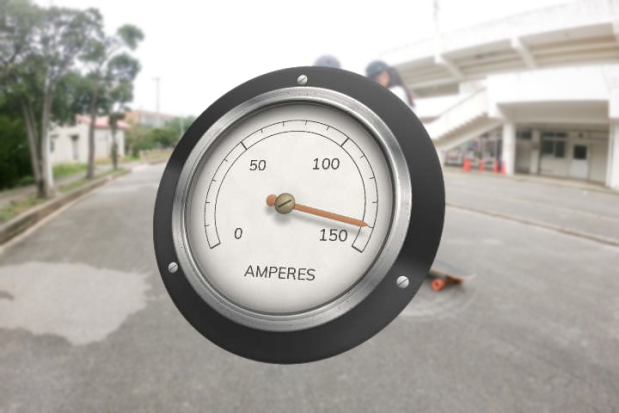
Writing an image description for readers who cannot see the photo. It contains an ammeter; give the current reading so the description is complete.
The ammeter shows 140 A
